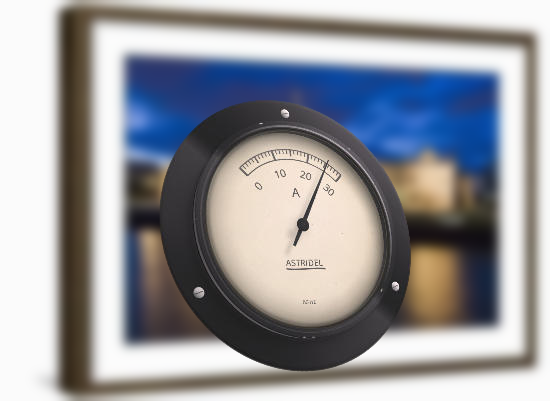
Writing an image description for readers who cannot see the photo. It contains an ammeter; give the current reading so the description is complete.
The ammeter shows 25 A
